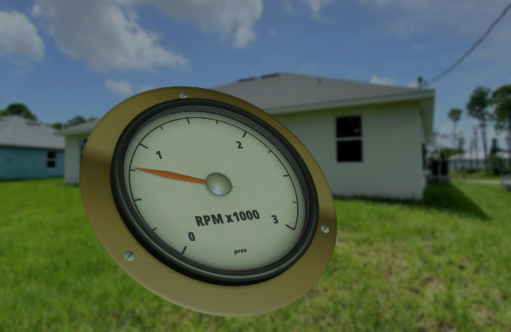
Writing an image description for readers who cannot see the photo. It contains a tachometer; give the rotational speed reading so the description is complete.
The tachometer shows 750 rpm
